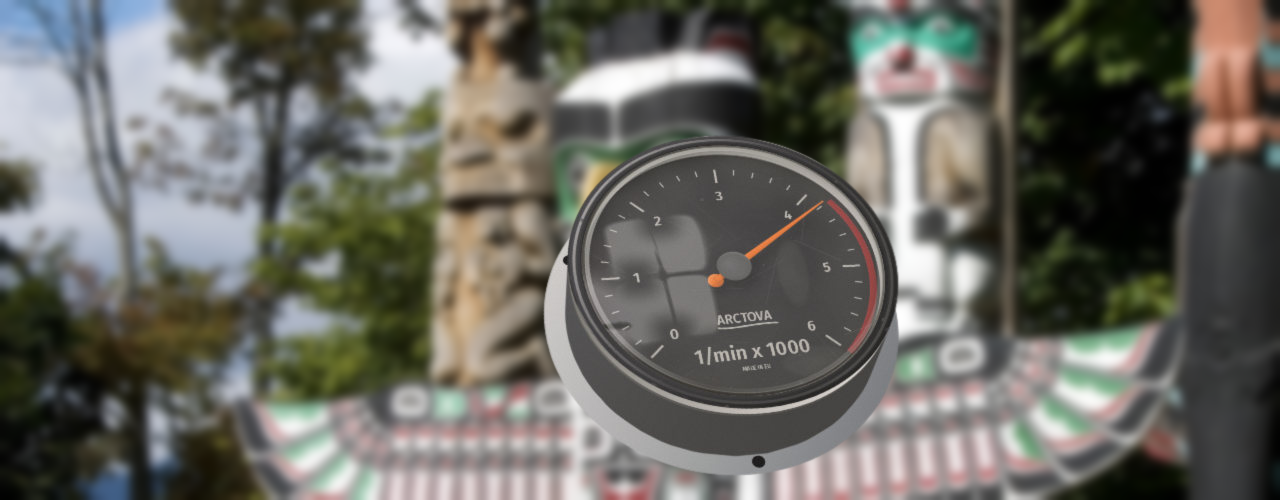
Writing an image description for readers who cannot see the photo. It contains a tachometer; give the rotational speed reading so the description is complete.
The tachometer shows 4200 rpm
